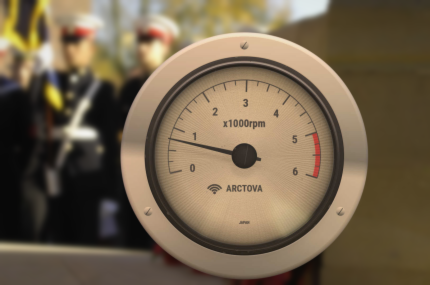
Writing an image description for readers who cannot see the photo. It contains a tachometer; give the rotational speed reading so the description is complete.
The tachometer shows 750 rpm
